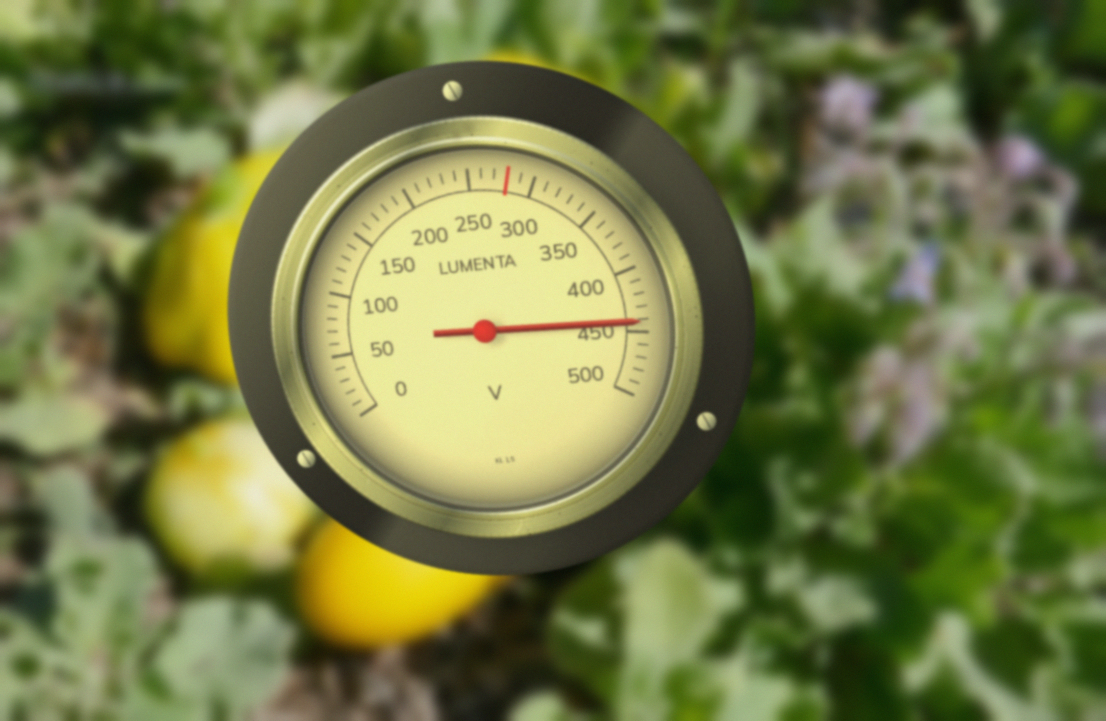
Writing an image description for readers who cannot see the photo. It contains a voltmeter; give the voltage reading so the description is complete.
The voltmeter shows 440 V
